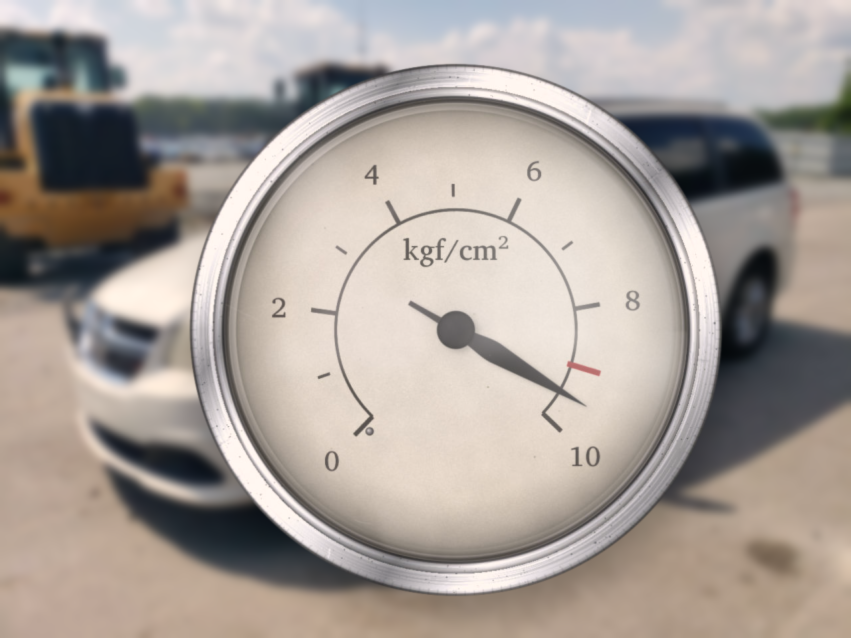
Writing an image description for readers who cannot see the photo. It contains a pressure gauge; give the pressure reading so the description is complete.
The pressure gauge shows 9.5 kg/cm²
